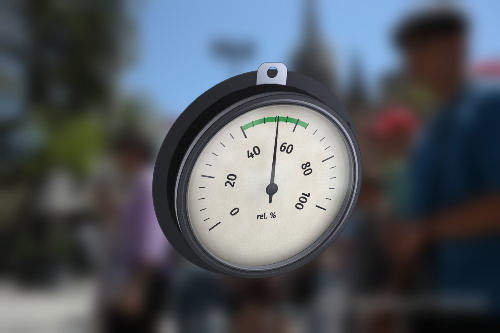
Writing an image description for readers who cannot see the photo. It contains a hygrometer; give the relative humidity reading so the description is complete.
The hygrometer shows 52 %
